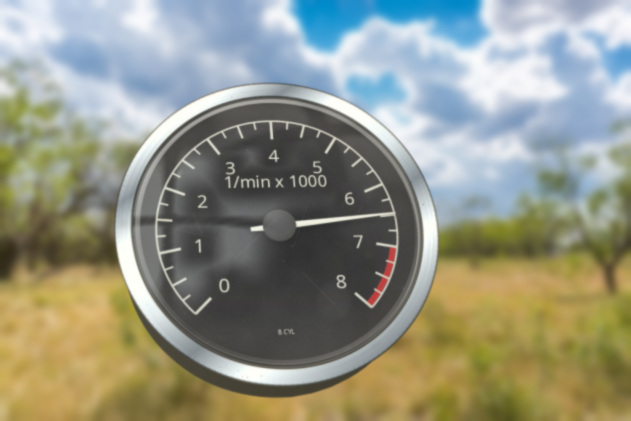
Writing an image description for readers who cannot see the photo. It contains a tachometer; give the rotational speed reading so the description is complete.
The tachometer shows 6500 rpm
